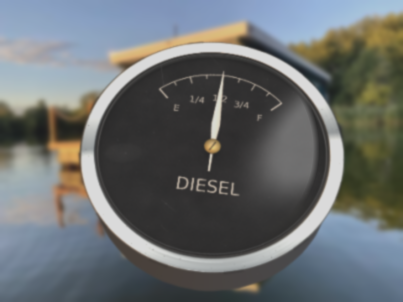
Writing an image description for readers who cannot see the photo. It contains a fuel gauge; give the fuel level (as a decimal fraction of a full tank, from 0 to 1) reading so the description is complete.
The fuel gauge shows 0.5
